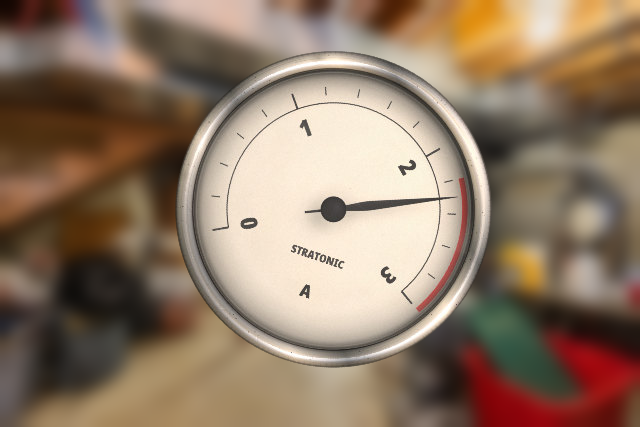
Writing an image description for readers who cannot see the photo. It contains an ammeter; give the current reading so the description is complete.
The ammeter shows 2.3 A
